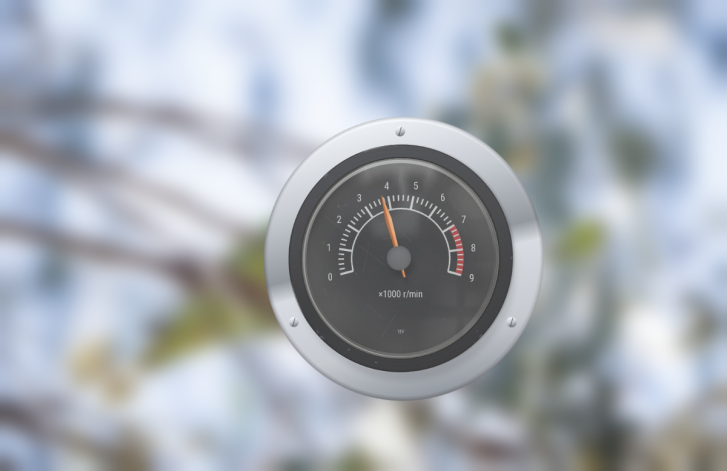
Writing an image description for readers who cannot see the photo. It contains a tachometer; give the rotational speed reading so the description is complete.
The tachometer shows 3800 rpm
